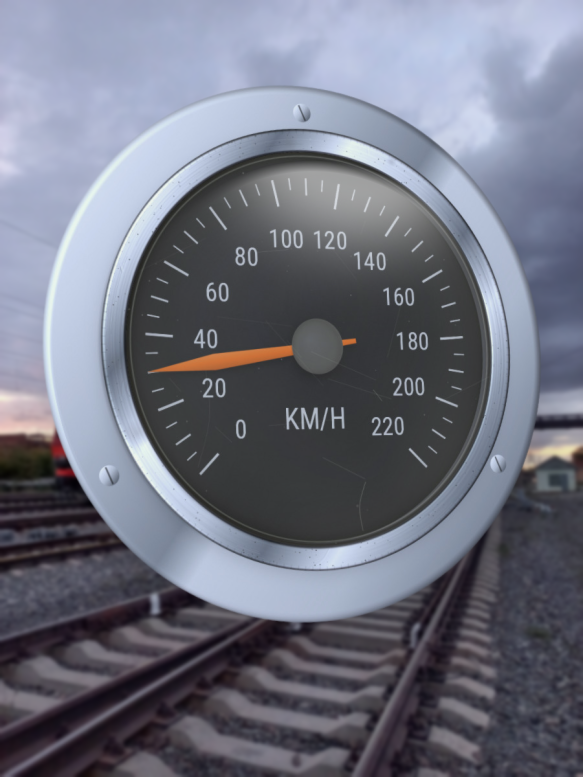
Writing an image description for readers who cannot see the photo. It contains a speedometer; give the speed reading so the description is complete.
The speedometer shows 30 km/h
